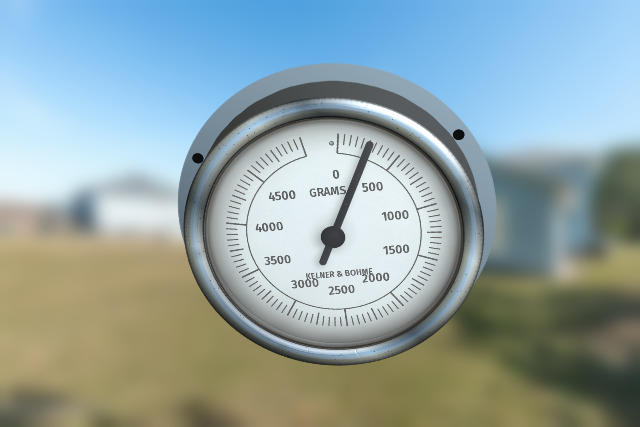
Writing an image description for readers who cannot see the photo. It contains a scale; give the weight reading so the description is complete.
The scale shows 250 g
